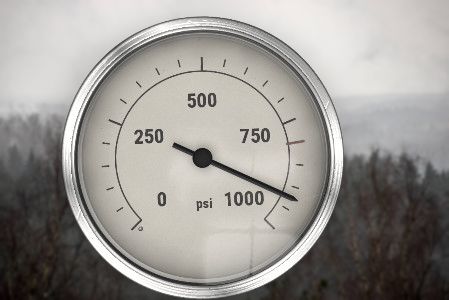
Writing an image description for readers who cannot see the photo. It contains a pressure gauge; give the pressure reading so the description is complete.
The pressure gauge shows 925 psi
